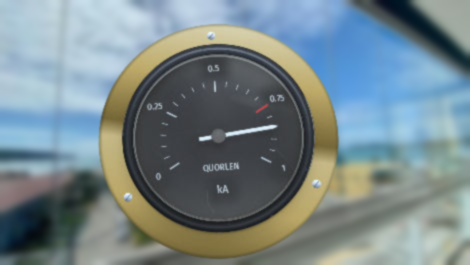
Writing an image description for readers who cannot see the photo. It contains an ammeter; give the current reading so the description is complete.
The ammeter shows 0.85 kA
